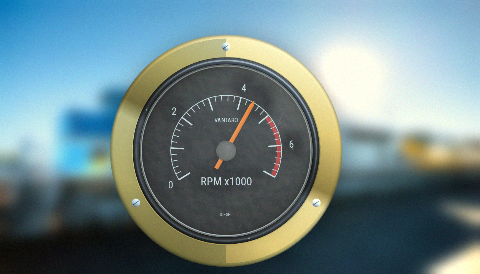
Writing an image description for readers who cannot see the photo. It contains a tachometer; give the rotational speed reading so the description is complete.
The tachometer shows 4400 rpm
